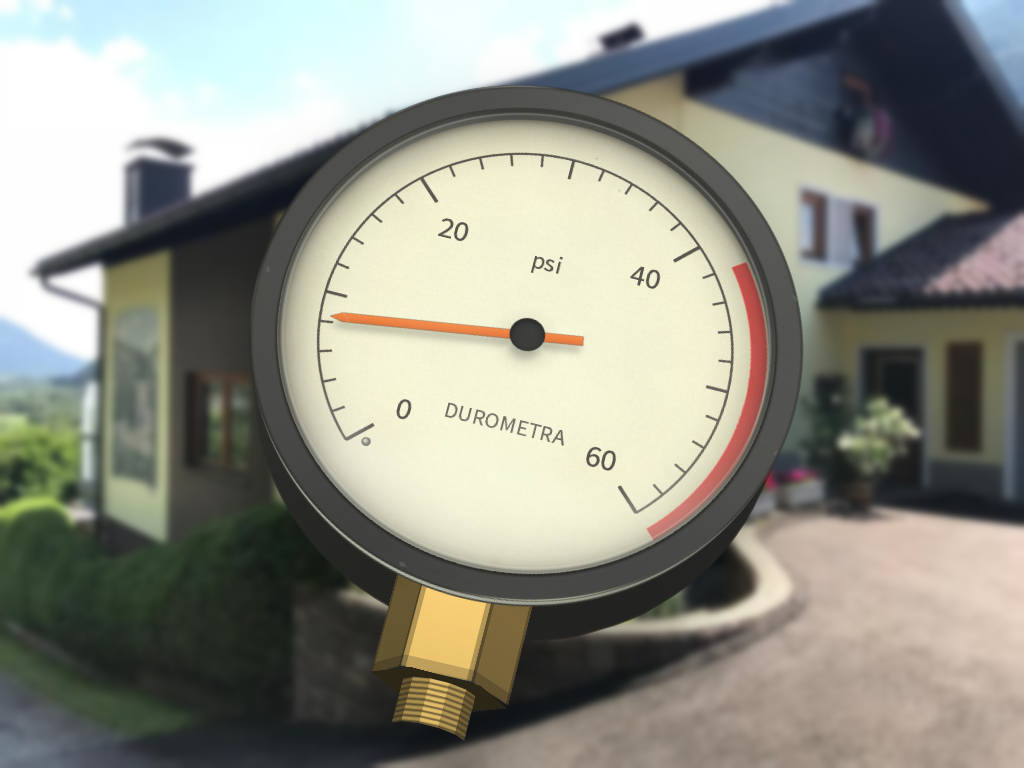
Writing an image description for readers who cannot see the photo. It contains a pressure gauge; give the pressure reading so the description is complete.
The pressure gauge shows 8 psi
